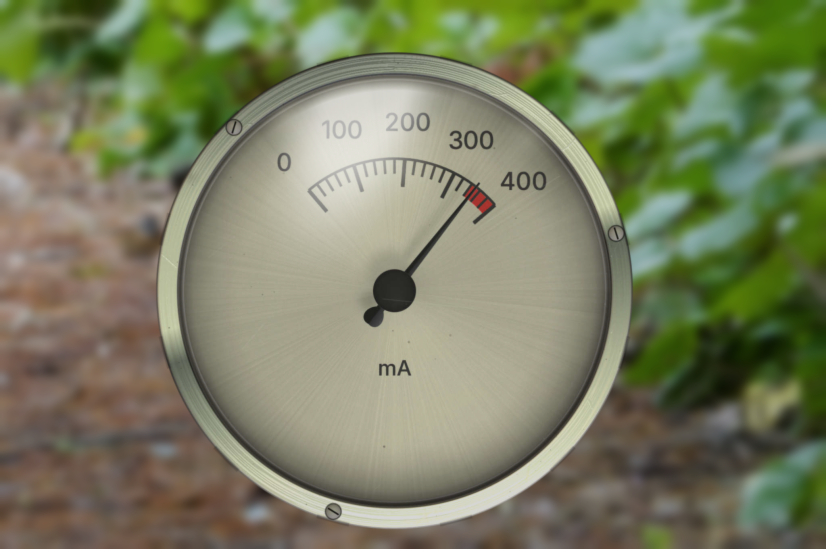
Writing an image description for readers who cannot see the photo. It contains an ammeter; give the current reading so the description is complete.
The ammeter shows 350 mA
